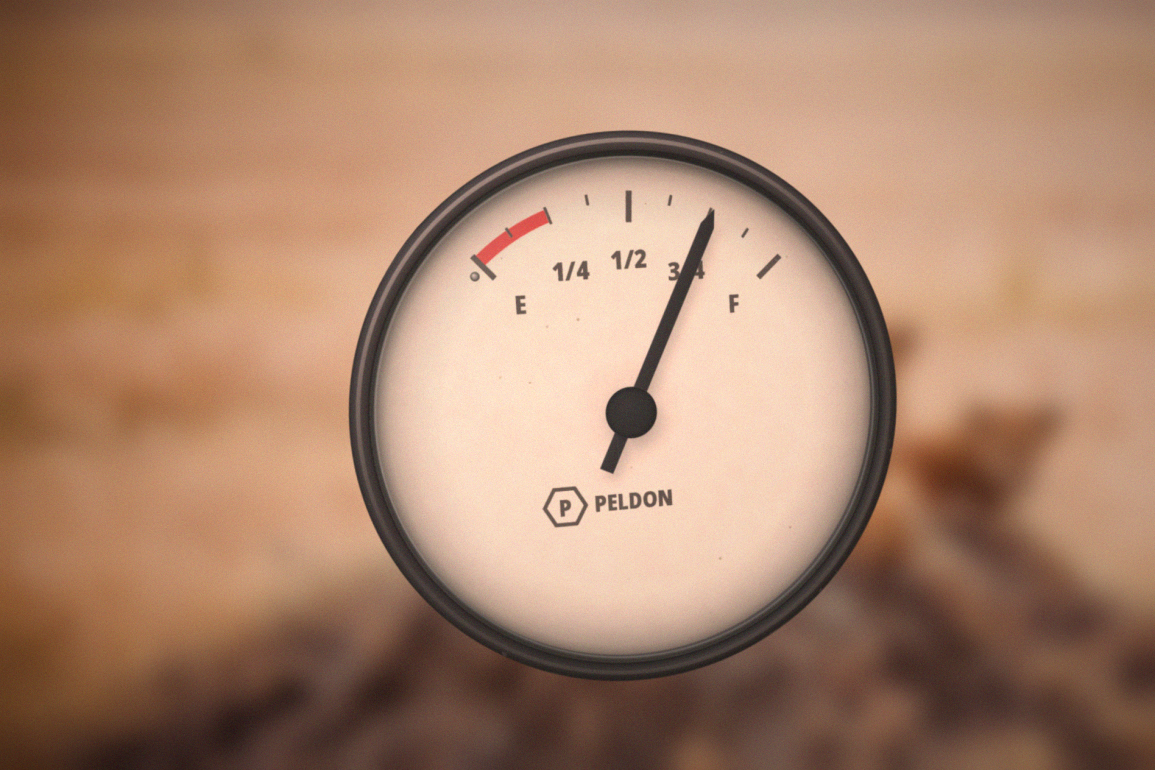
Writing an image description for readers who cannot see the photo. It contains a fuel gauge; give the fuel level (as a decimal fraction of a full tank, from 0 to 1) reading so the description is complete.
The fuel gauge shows 0.75
